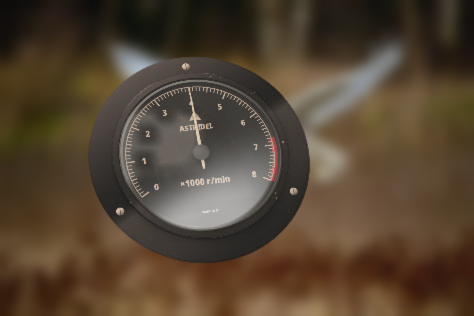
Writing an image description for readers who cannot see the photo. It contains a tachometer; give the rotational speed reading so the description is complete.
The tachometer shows 4000 rpm
